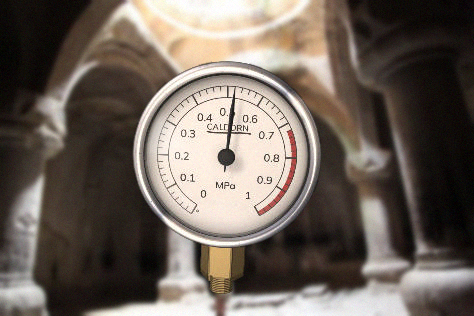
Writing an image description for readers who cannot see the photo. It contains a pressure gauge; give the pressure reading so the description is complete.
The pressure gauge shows 0.52 MPa
